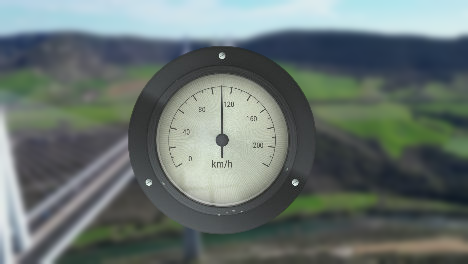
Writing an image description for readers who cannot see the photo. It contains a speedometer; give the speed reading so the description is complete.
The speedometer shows 110 km/h
